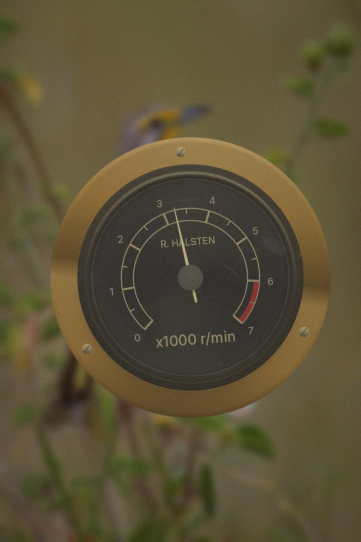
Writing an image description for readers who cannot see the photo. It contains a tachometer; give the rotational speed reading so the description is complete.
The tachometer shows 3250 rpm
